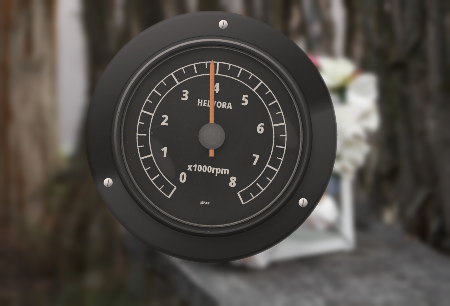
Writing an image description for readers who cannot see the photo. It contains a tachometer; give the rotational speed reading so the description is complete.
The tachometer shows 3875 rpm
